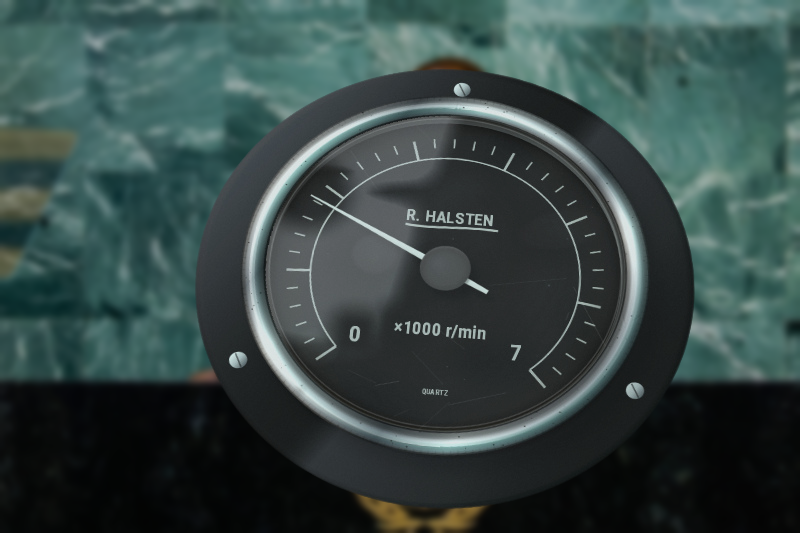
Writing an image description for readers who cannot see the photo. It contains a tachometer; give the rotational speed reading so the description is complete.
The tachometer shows 1800 rpm
